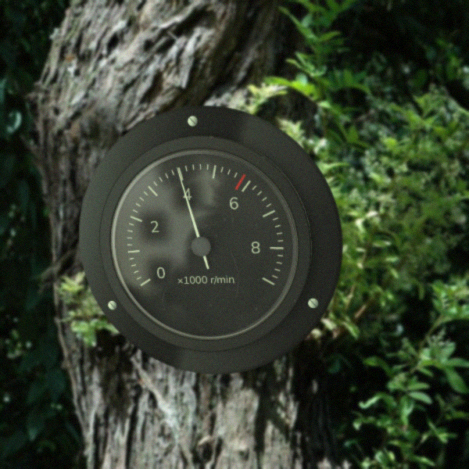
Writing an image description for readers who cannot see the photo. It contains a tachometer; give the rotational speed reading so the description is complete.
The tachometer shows 4000 rpm
